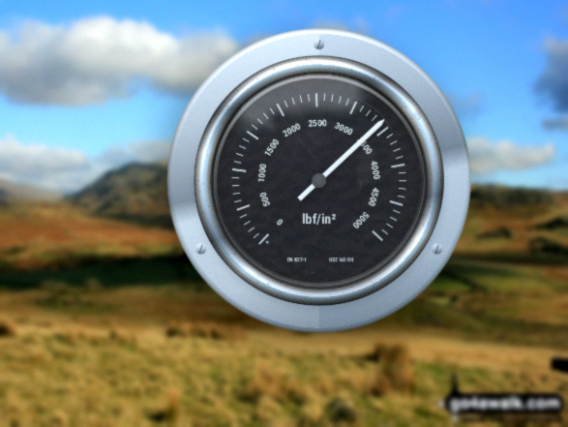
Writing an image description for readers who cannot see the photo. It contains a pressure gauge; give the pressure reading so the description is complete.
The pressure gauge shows 3400 psi
